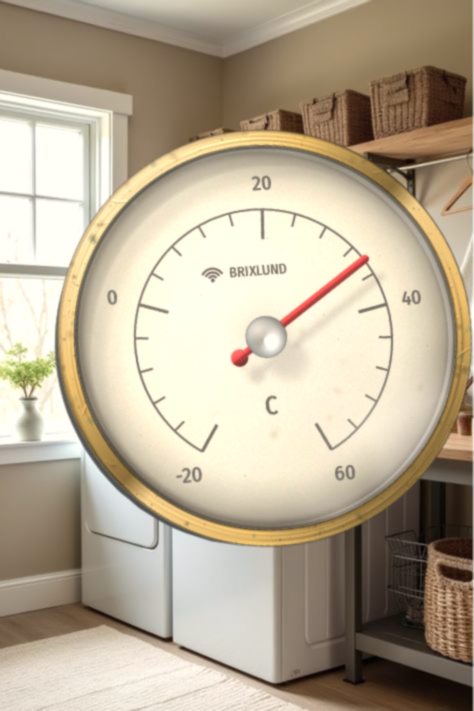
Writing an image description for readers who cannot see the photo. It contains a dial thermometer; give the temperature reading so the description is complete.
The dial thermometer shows 34 °C
